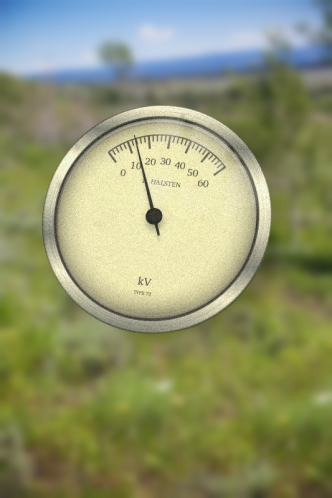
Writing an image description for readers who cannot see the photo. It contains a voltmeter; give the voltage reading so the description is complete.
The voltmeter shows 14 kV
